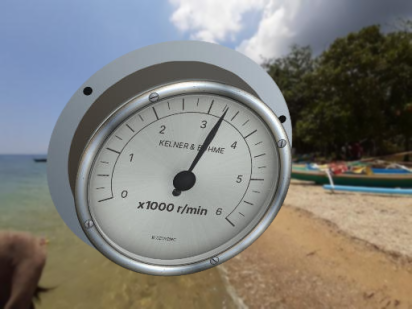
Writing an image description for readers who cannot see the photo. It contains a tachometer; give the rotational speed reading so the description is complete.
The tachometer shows 3250 rpm
